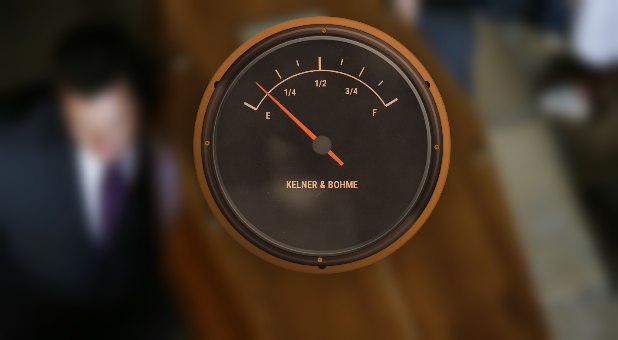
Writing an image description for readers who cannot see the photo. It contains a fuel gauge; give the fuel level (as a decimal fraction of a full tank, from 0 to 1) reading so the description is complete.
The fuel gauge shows 0.125
